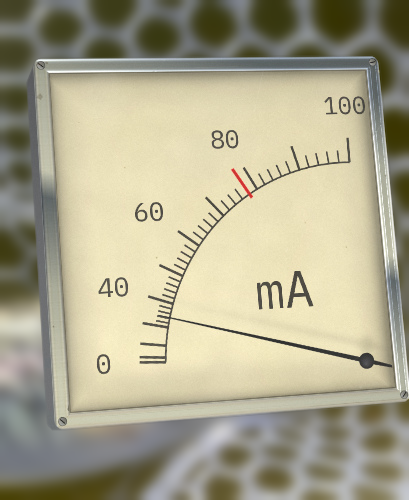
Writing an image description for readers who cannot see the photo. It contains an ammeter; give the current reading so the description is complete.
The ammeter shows 34 mA
